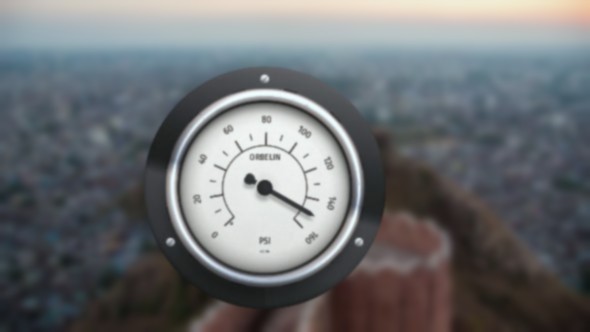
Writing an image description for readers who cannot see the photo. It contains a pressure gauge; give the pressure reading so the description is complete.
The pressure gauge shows 150 psi
